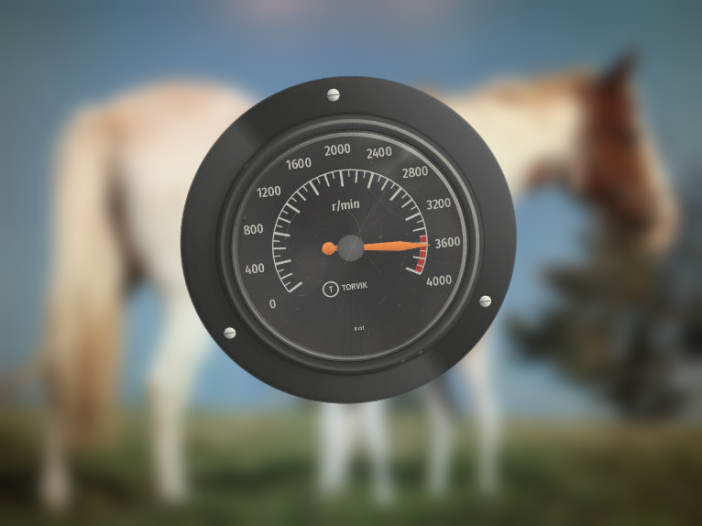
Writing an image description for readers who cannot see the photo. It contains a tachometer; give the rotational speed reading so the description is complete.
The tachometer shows 3600 rpm
